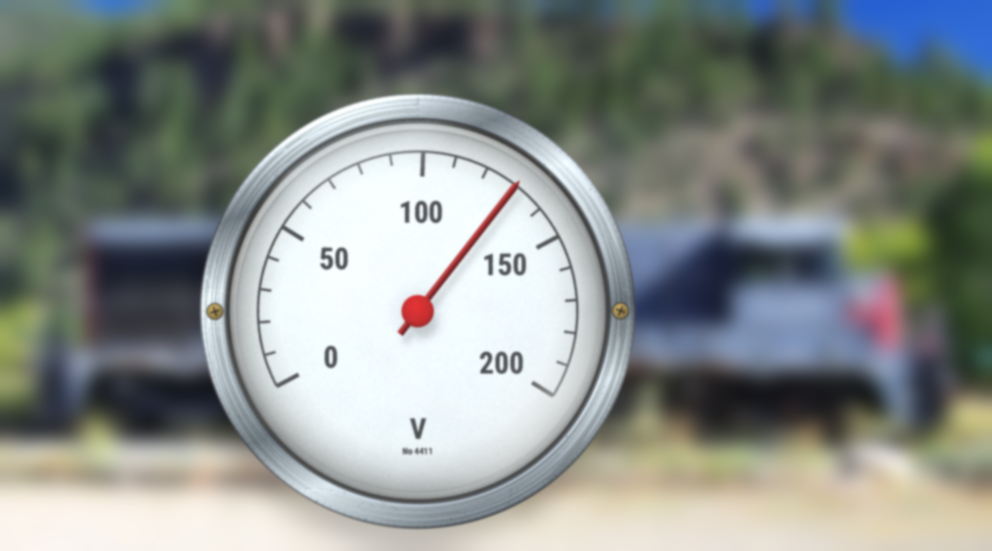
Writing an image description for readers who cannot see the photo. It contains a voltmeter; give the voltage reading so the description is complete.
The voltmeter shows 130 V
